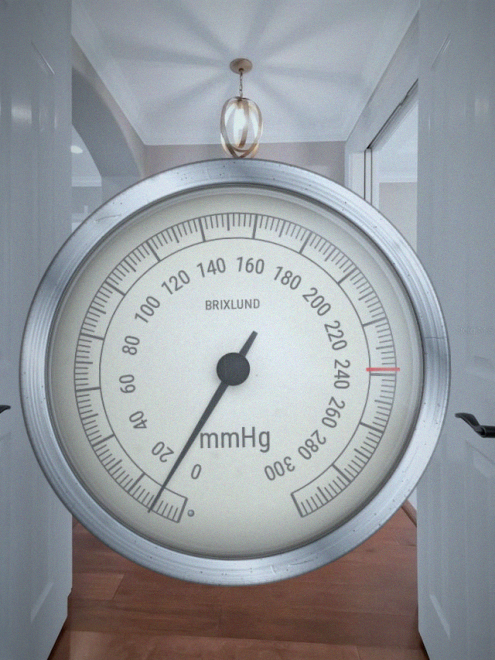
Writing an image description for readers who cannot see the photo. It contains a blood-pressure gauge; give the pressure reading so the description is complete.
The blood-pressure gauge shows 10 mmHg
